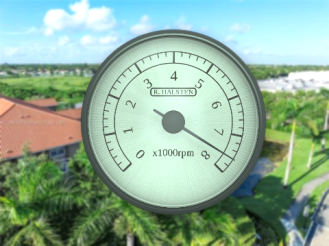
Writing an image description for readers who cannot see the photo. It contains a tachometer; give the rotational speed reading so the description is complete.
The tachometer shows 7600 rpm
